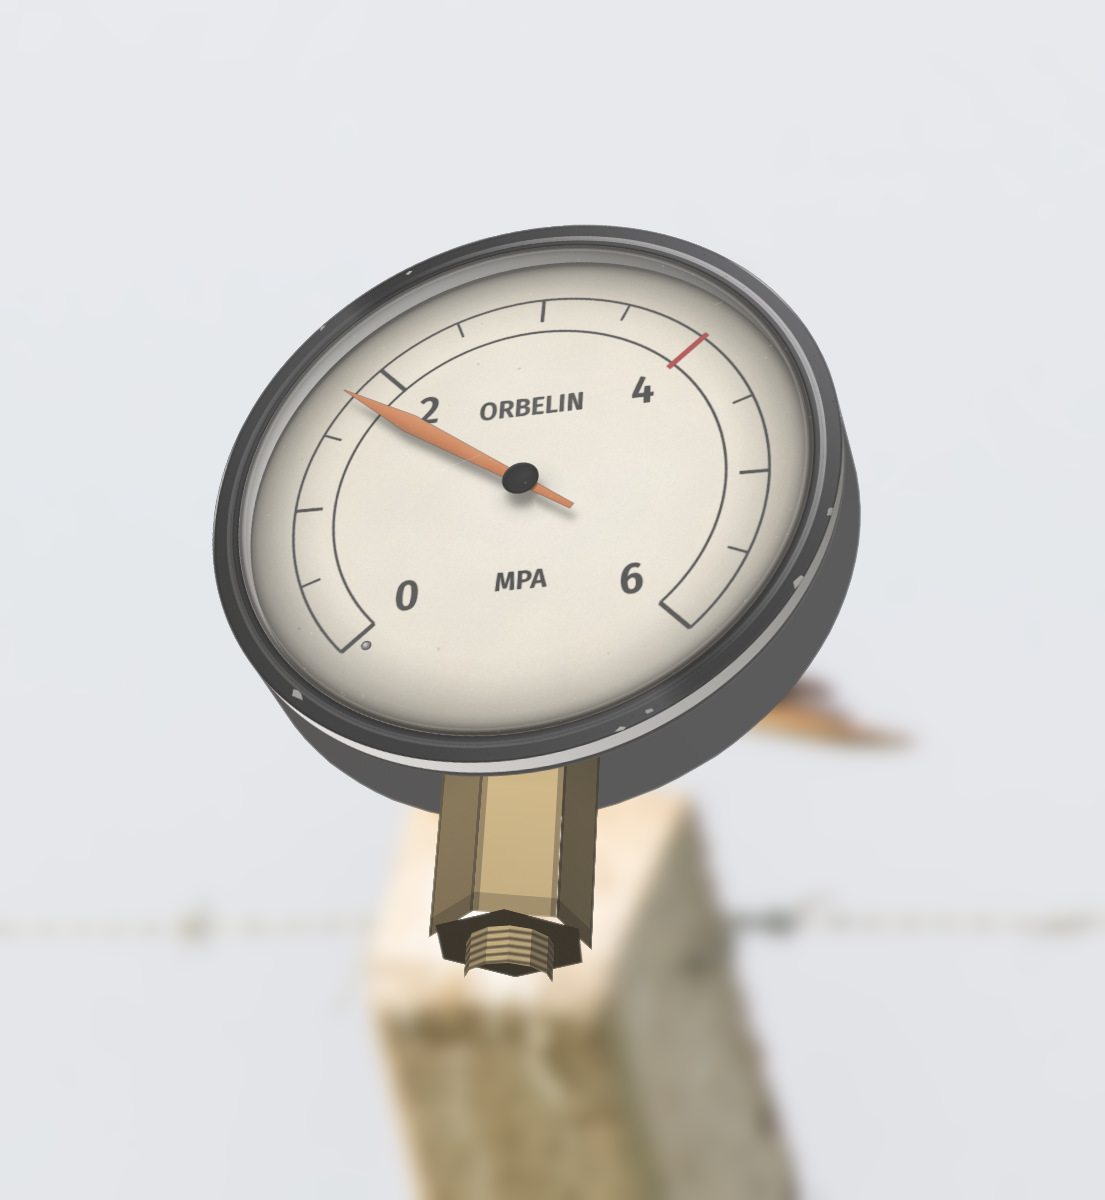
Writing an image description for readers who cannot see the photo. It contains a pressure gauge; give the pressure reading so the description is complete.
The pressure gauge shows 1.75 MPa
